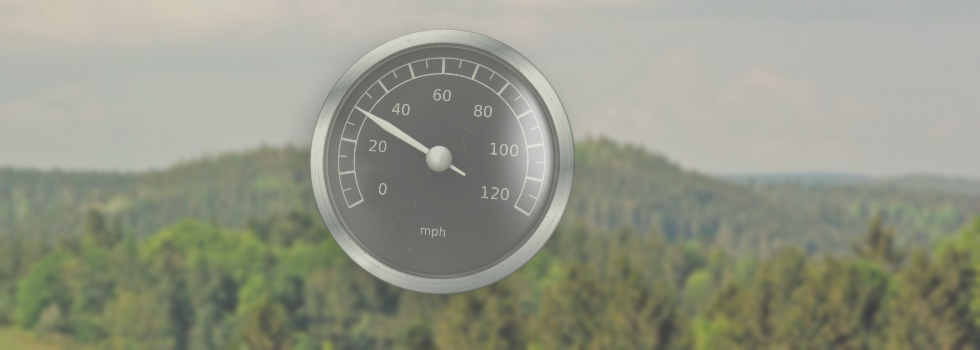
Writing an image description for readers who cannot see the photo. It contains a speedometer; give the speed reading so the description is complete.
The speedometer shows 30 mph
